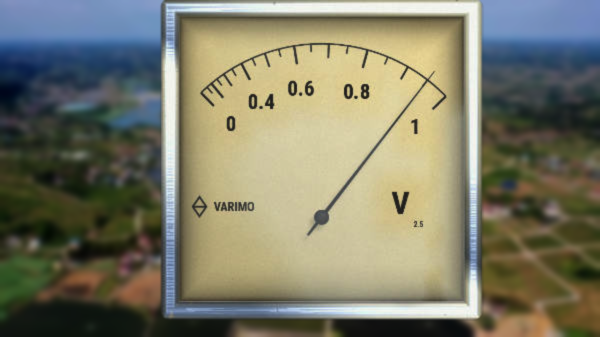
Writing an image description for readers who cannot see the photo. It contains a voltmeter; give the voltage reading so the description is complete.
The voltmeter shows 0.95 V
